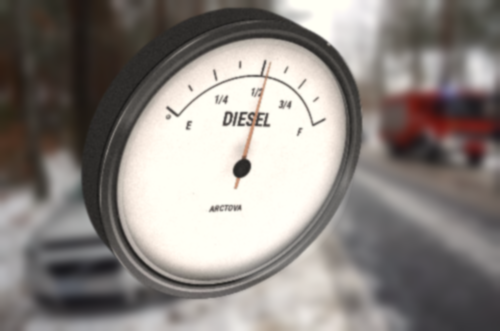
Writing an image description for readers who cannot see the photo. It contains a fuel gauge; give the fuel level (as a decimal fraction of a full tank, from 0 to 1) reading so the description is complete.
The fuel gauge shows 0.5
